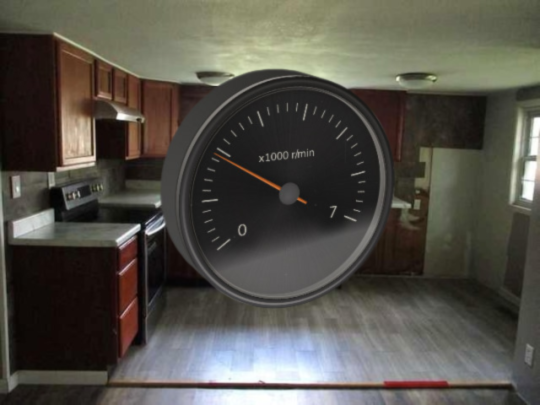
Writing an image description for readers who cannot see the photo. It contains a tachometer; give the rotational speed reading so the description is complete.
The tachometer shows 1900 rpm
